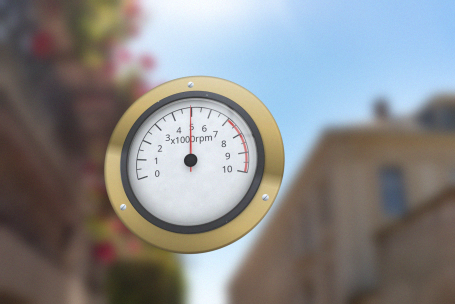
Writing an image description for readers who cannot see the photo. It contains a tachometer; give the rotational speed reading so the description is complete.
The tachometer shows 5000 rpm
